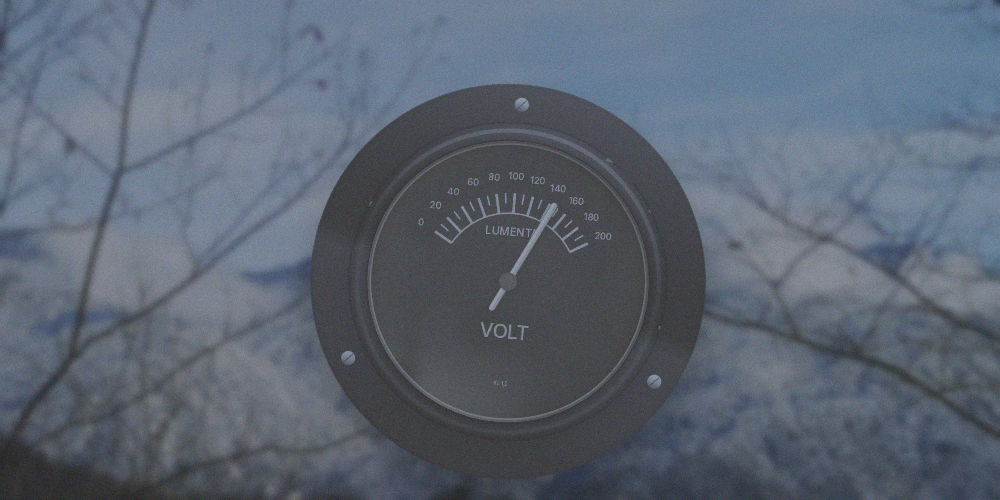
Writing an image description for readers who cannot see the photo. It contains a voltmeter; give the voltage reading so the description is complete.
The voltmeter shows 145 V
